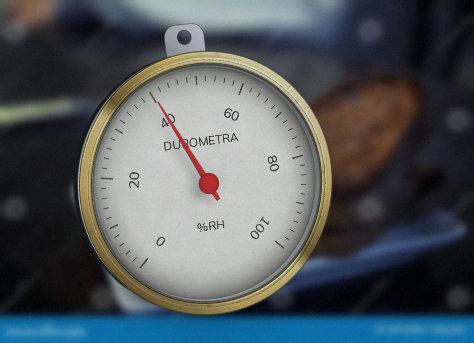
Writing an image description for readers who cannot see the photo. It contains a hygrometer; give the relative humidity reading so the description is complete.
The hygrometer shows 40 %
